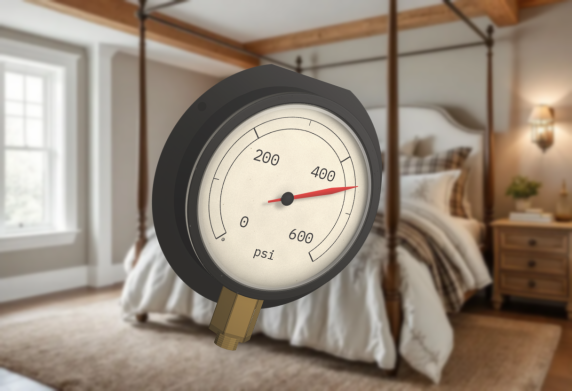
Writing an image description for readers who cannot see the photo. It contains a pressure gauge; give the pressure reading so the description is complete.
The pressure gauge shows 450 psi
